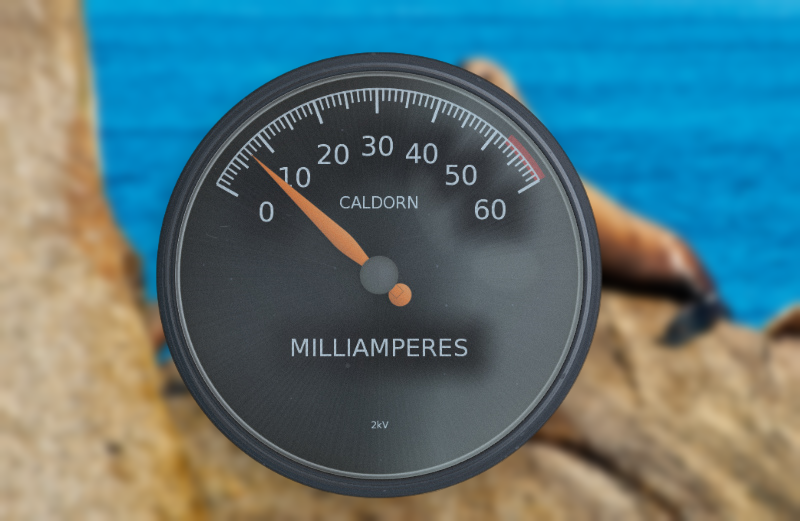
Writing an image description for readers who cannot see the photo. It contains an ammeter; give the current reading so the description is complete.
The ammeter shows 7 mA
